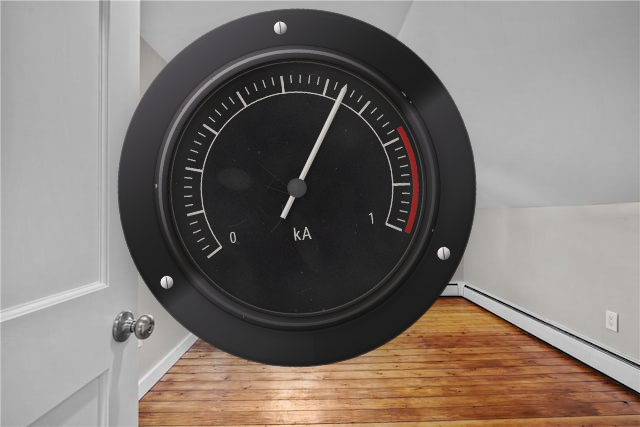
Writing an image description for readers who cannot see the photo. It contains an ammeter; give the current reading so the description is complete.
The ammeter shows 0.64 kA
